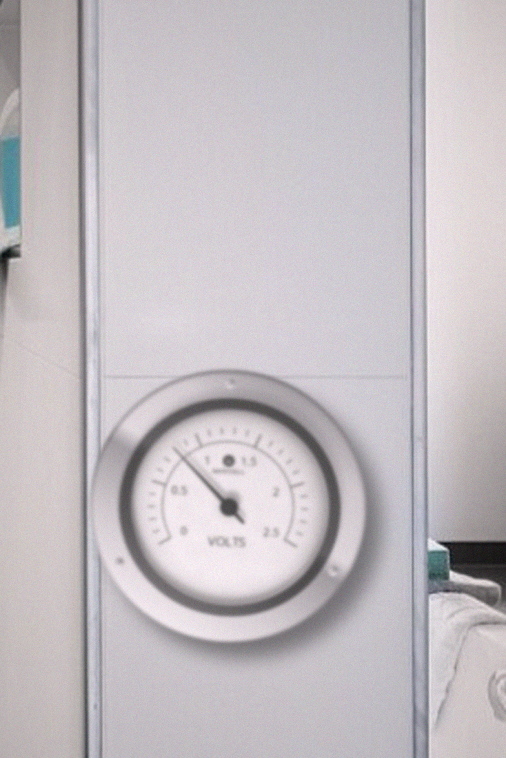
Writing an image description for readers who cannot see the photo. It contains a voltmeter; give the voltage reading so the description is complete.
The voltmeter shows 0.8 V
